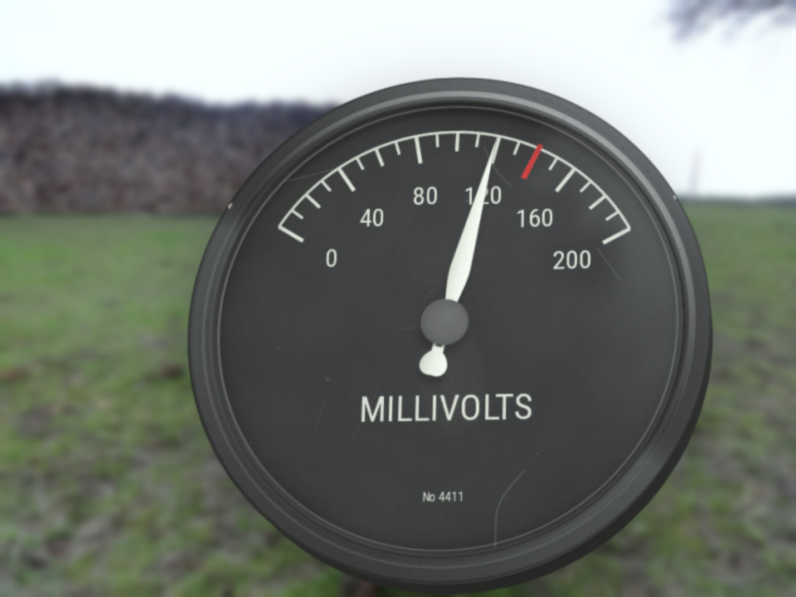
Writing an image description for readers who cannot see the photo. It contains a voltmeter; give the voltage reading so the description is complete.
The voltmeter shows 120 mV
